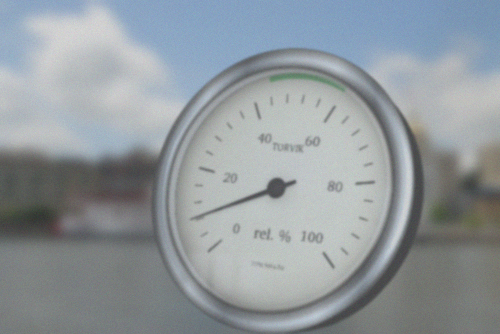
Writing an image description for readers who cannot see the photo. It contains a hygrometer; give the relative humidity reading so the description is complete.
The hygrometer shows 8 %
